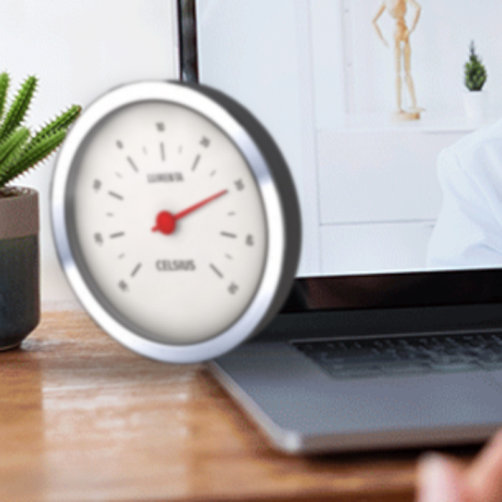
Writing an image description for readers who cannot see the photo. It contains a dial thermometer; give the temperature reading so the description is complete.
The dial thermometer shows 30 °C
